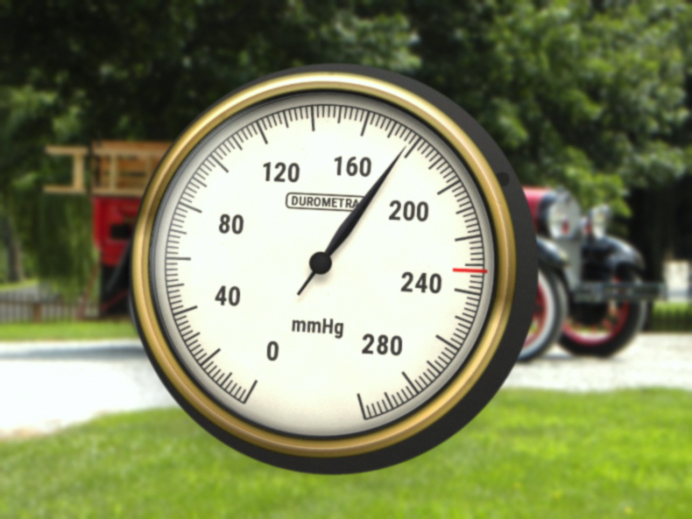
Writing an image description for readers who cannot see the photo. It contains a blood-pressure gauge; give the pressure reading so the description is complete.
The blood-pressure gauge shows 178 mmHg
